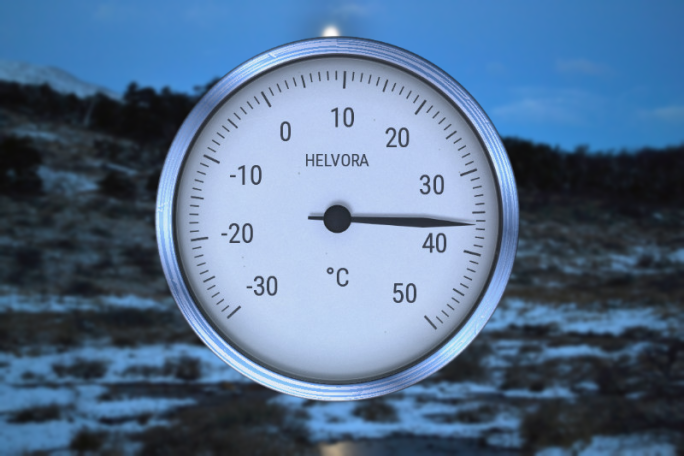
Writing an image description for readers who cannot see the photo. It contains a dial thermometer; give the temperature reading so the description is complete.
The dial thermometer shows 36.5 °C
